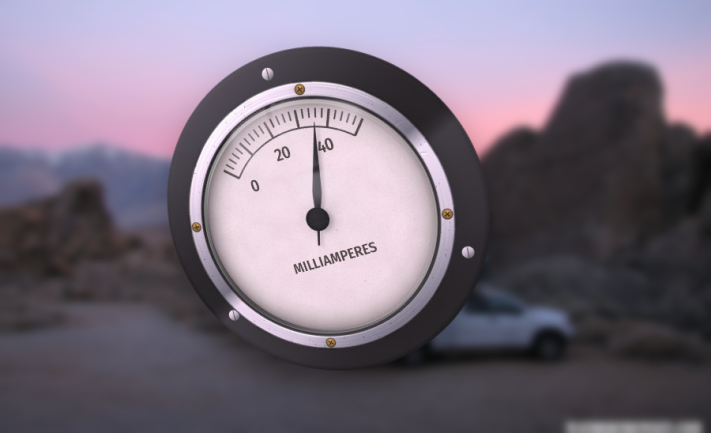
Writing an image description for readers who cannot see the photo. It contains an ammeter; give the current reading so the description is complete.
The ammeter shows 36 mA
